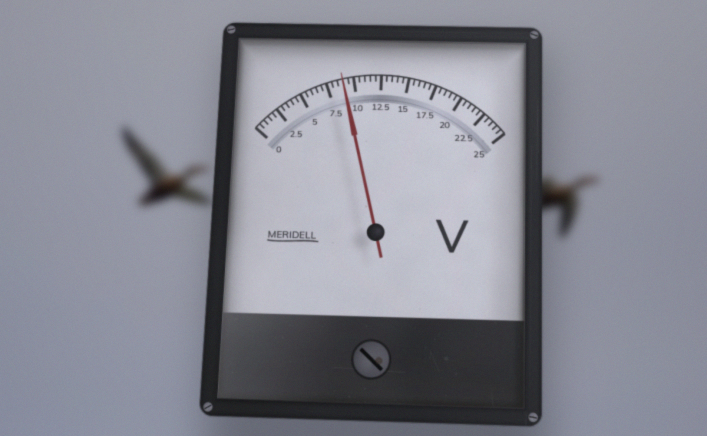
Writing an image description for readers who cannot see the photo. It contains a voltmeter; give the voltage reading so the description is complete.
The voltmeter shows 9 V
